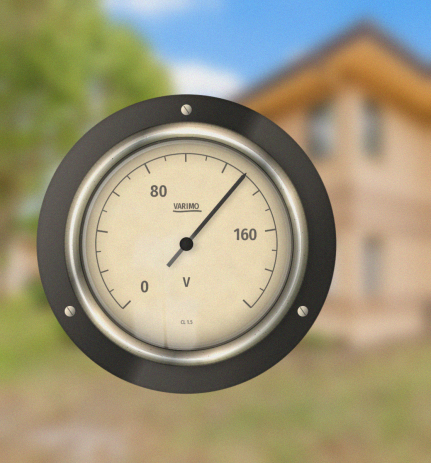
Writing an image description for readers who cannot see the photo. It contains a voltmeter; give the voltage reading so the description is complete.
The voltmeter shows 130 V
